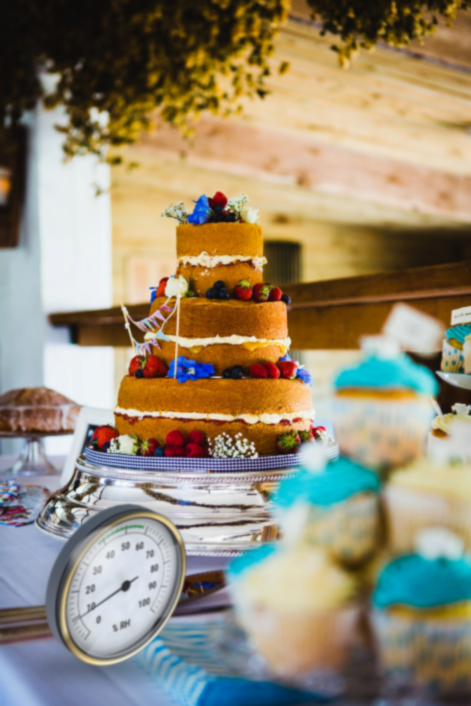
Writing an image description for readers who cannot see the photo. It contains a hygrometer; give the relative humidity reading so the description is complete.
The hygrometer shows 10 %
